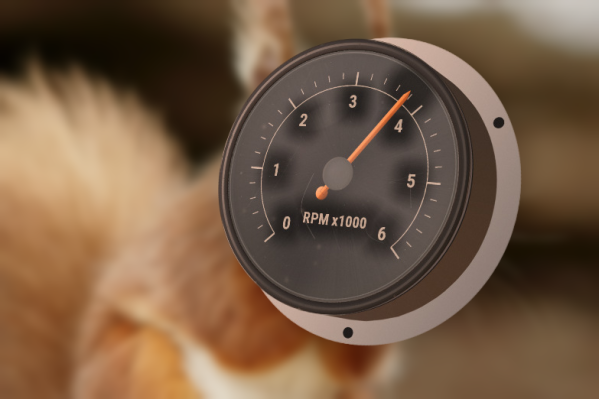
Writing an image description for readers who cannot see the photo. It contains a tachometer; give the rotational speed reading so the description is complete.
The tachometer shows 3800 rpm
